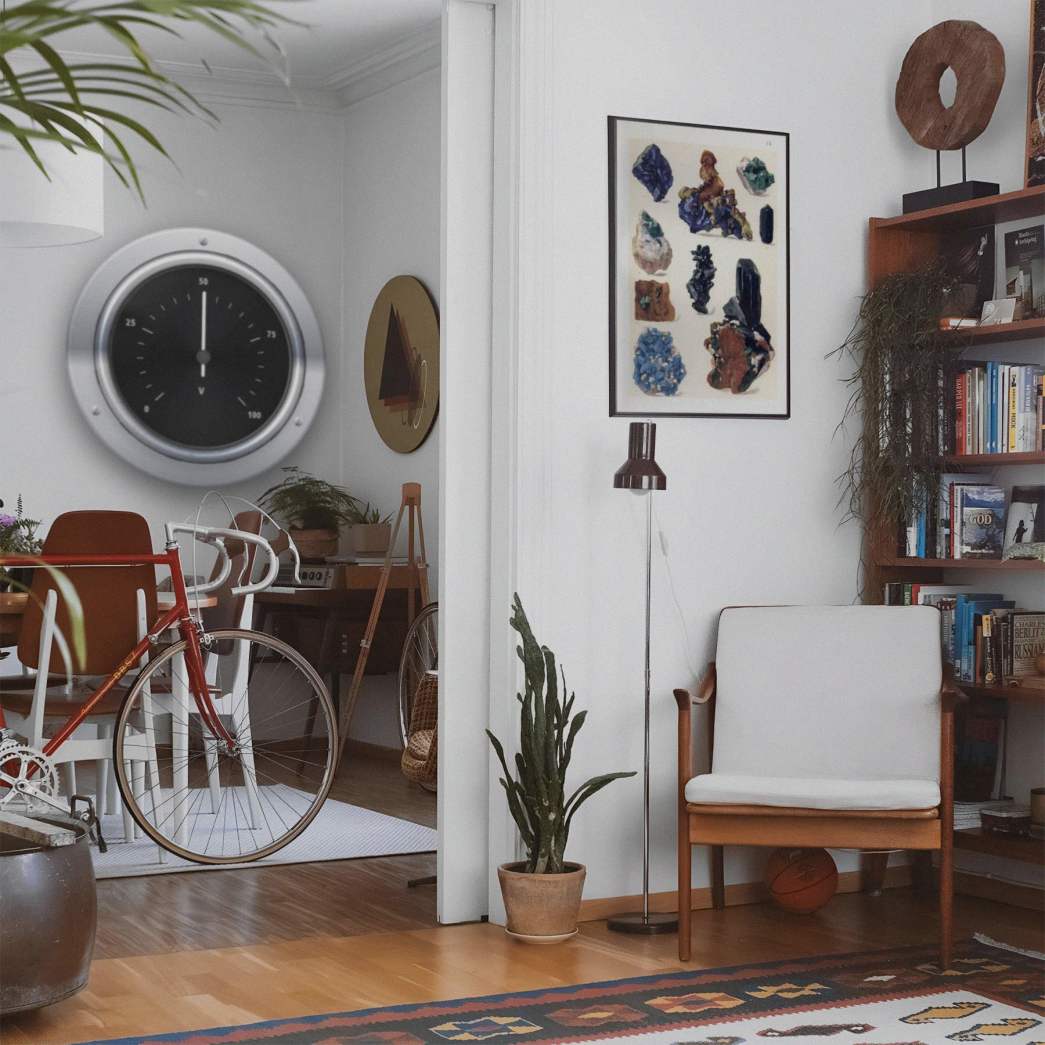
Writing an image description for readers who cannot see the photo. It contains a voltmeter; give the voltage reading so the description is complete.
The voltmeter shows 50 V
